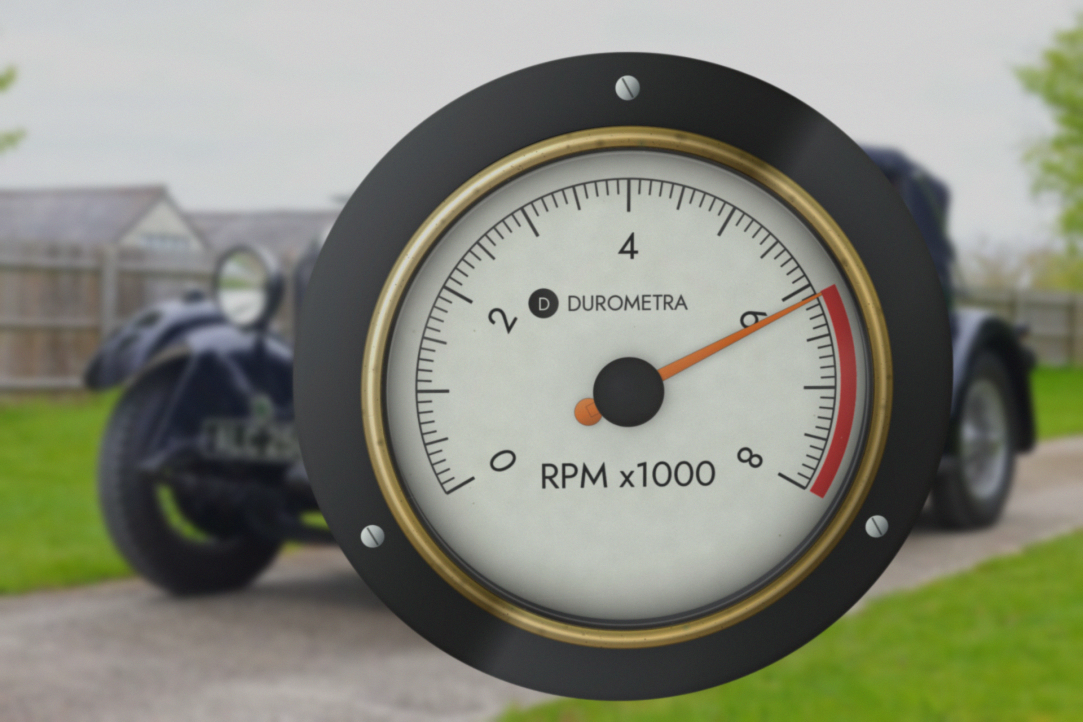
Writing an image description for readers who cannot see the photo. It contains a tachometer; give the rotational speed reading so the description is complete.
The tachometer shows 6100 rpm
